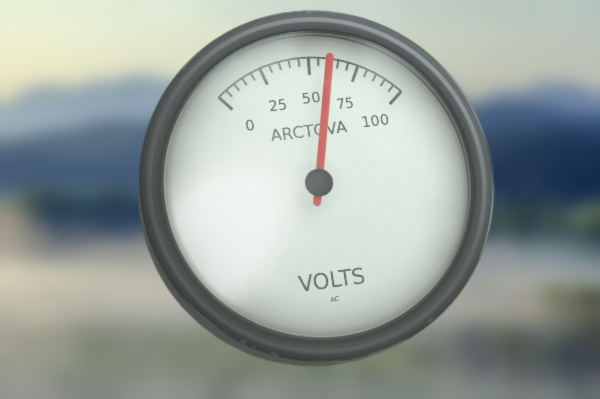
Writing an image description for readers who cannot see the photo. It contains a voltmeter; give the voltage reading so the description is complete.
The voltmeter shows 60 V
